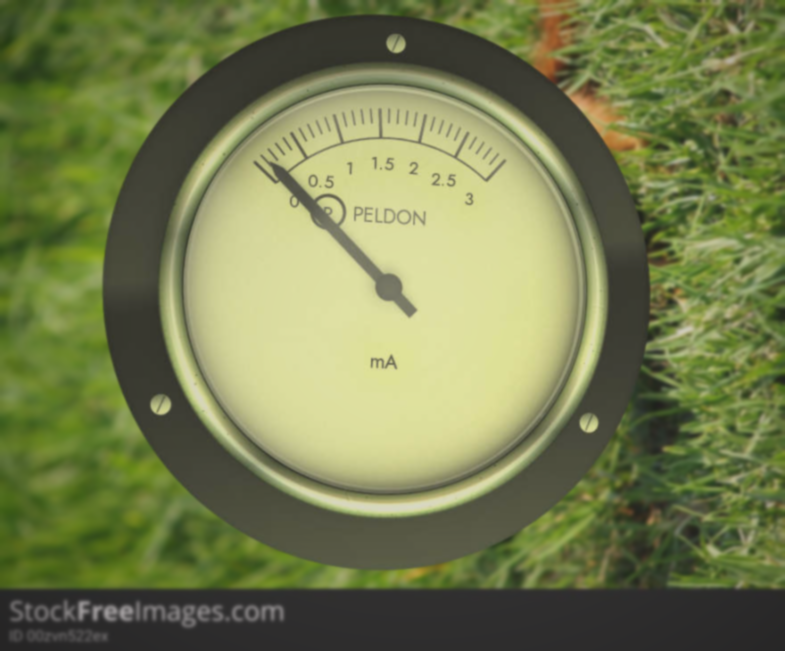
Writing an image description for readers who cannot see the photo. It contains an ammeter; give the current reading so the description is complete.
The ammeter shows 0.1 mA
